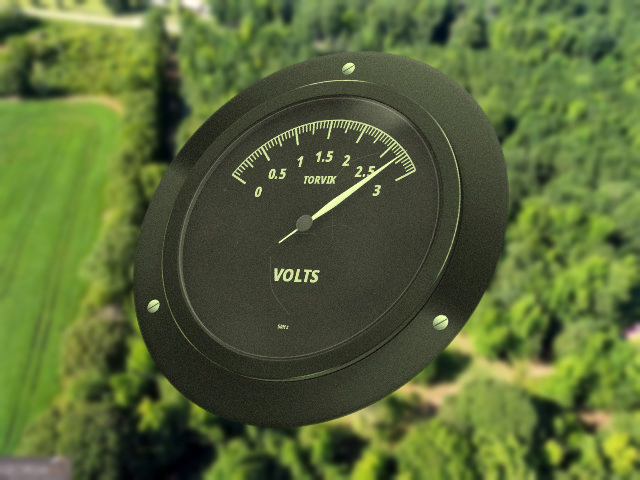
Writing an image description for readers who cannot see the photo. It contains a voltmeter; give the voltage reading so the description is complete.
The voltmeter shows 2.75 V
